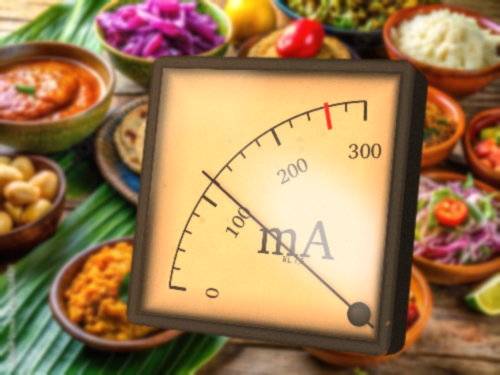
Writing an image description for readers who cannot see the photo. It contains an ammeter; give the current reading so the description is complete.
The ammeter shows 120 mA
